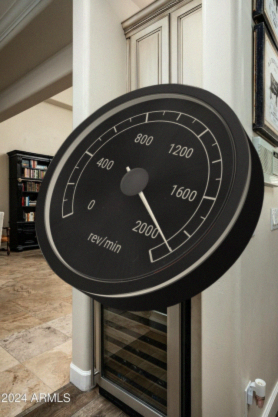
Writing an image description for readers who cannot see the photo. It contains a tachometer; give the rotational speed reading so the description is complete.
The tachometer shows 1900 rpm
